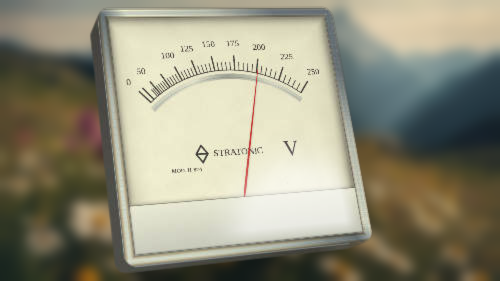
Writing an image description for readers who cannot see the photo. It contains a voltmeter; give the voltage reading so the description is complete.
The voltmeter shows 200 V
